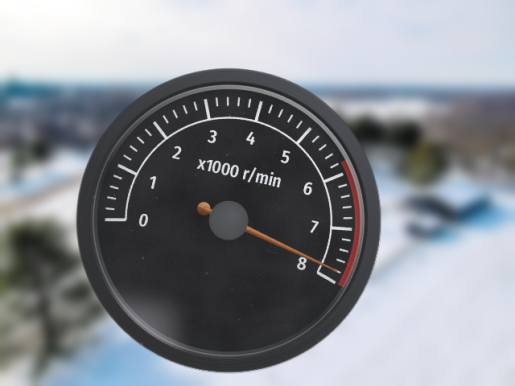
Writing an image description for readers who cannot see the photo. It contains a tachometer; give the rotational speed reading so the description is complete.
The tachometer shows 7800 rpm
